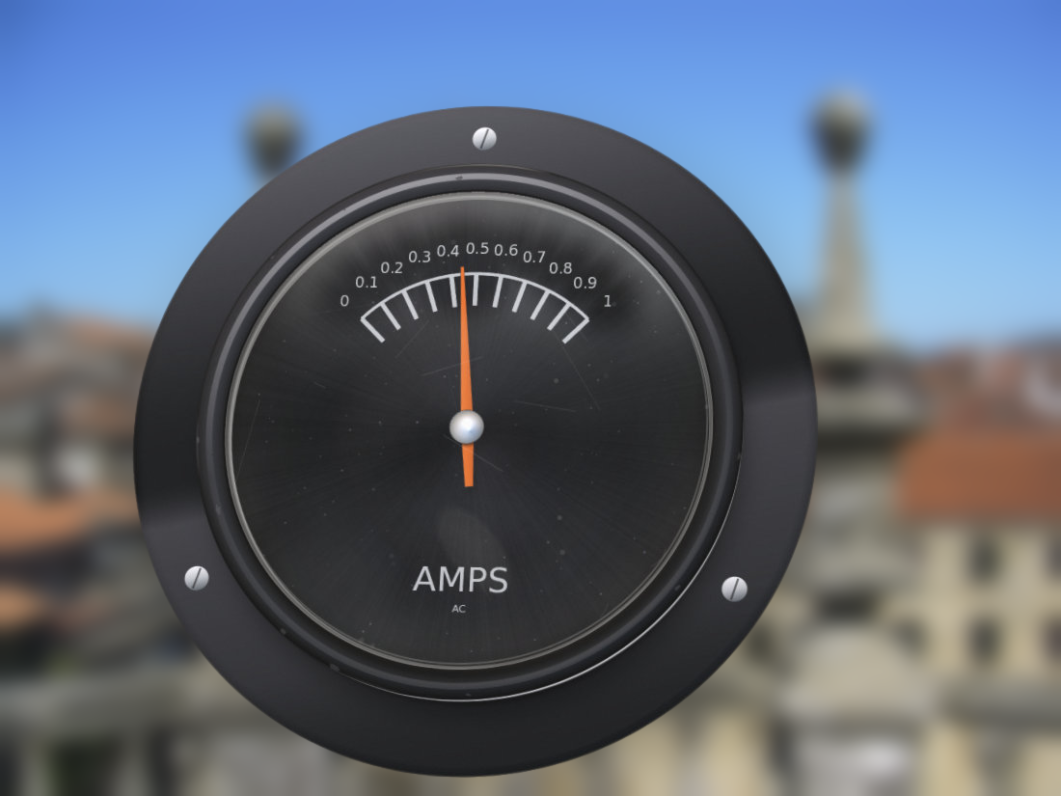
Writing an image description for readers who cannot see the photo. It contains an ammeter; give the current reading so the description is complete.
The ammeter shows 0.45 A
